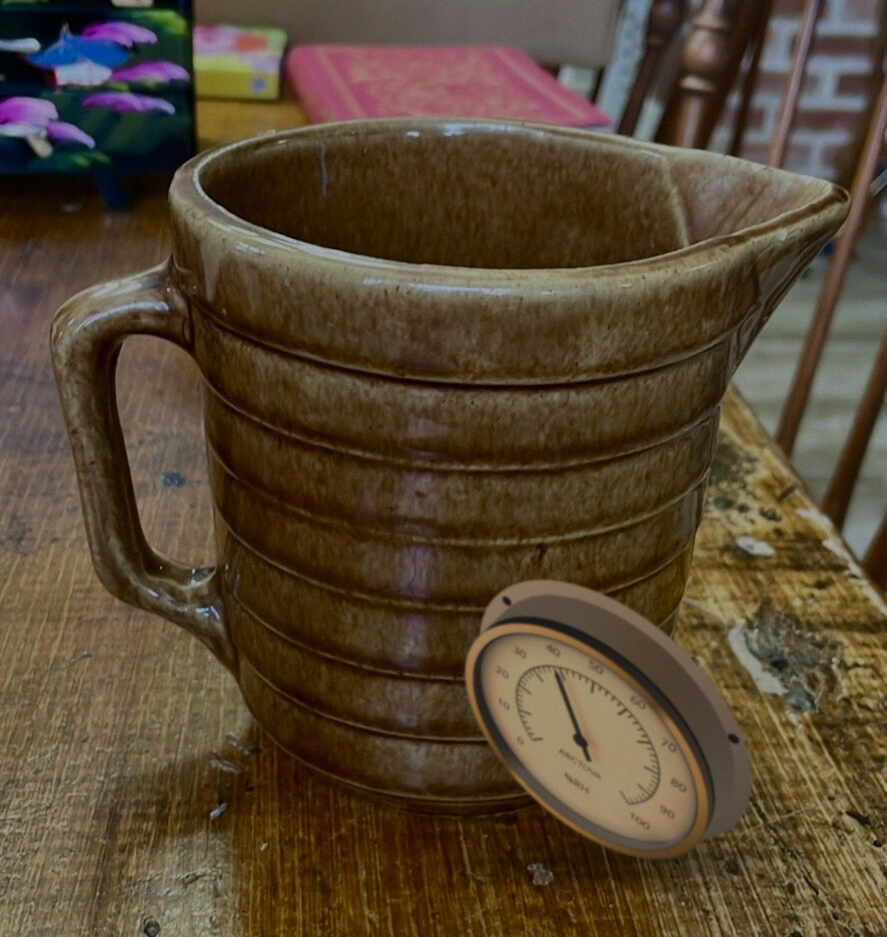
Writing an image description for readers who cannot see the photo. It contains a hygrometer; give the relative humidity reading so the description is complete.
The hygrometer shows 40 %
